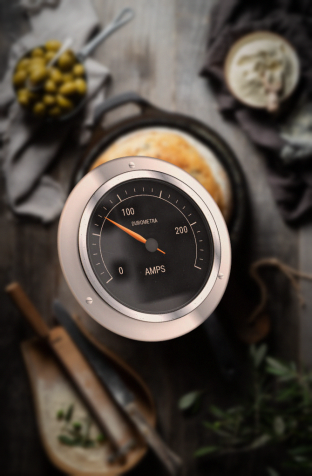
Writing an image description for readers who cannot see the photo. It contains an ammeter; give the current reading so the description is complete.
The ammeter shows 70 A
